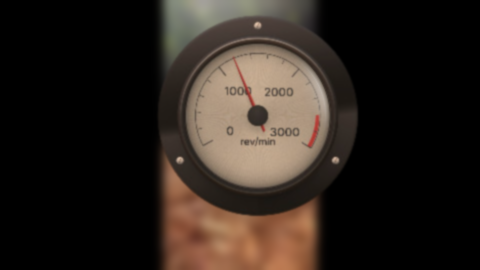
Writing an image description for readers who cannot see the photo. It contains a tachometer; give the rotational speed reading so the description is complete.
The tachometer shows 1200 rpm
